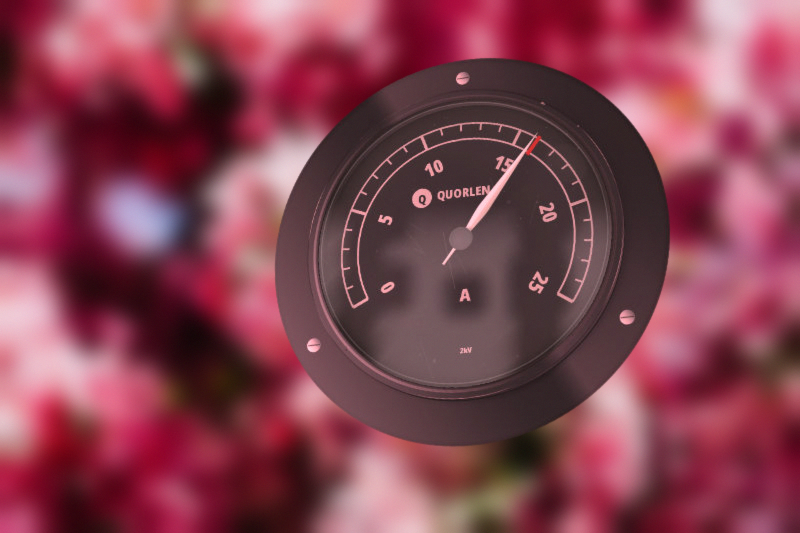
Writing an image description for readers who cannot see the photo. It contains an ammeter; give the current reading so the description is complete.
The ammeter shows 16 A
